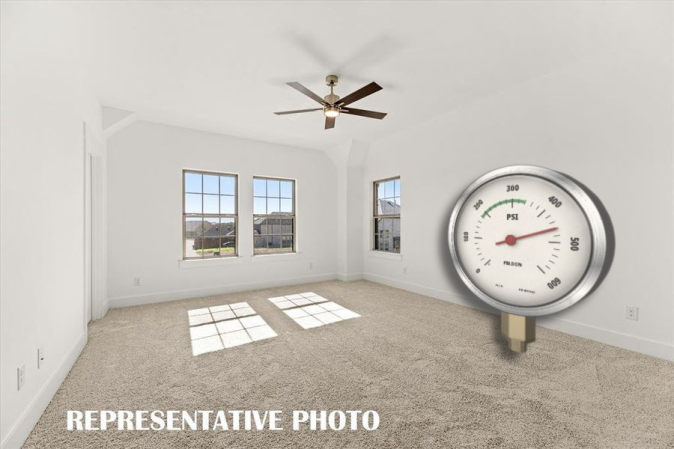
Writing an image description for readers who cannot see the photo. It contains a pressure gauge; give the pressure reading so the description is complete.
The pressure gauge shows 460 psi
